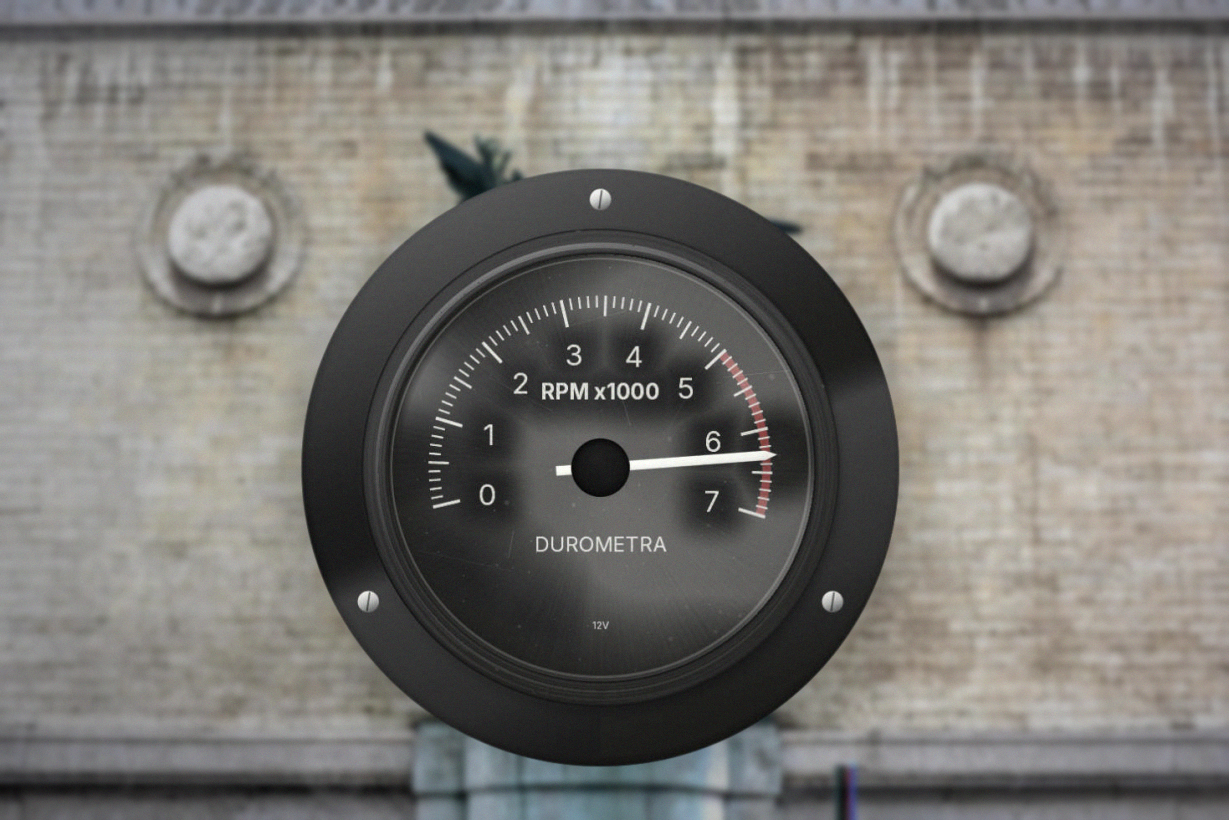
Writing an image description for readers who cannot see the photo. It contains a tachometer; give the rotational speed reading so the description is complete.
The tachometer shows 6300 rpm
